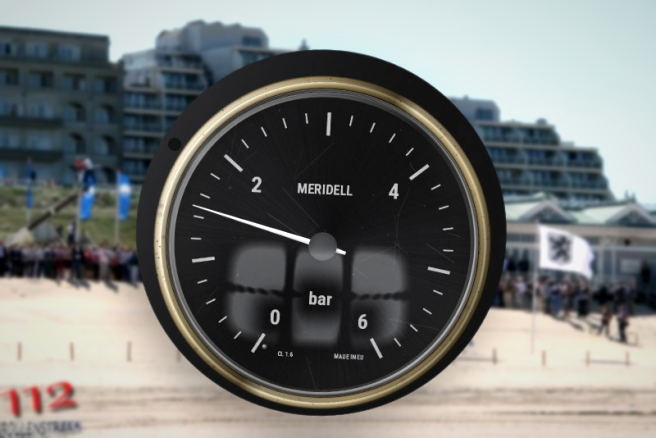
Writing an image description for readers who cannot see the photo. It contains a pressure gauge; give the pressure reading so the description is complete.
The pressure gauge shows 1.5 bar
